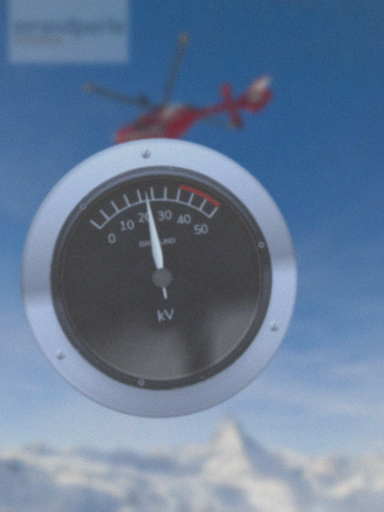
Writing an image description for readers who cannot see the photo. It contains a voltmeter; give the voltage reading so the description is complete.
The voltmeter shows 22.5 kV
